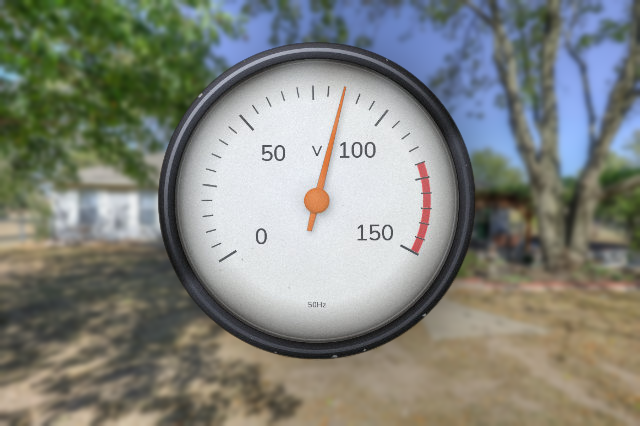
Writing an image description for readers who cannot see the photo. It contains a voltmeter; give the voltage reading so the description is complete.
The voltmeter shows 85 V
